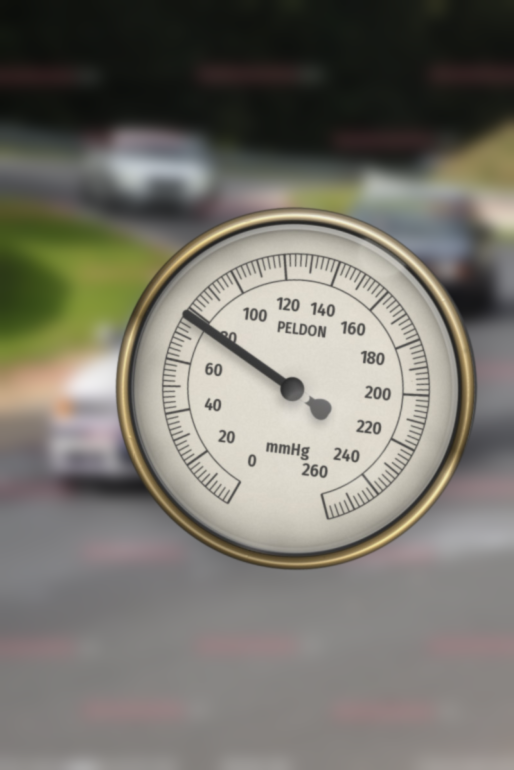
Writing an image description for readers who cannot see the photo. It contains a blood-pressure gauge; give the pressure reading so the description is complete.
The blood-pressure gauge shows 78 mmHg
